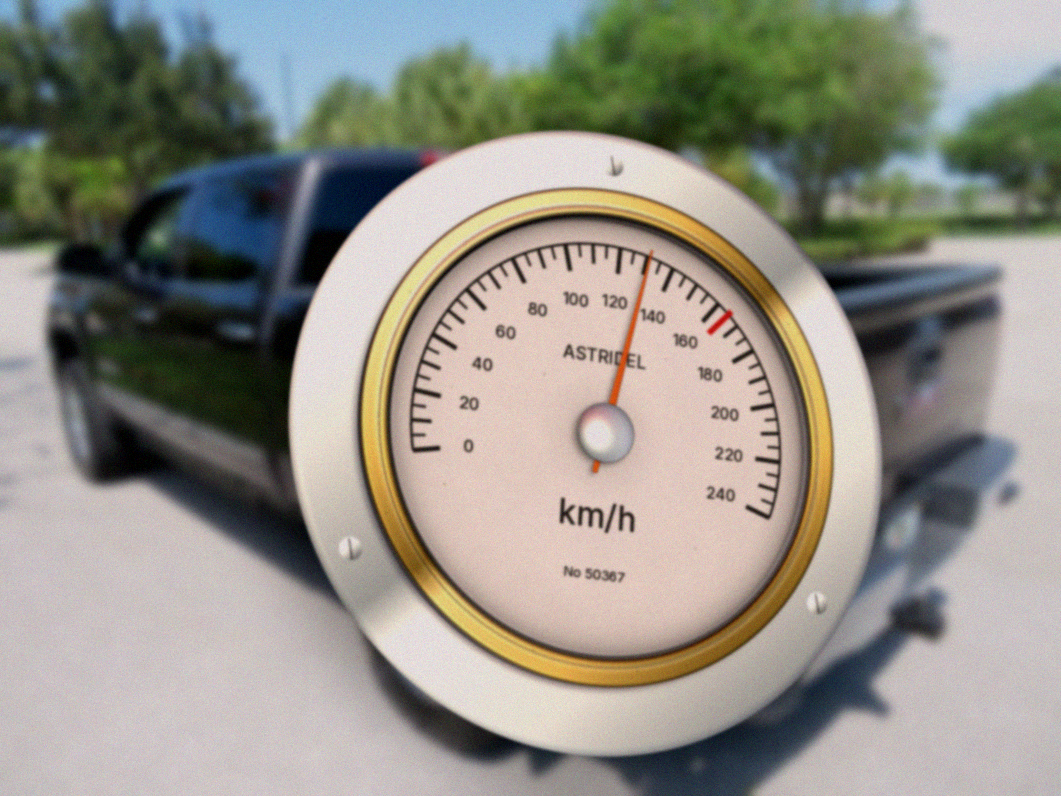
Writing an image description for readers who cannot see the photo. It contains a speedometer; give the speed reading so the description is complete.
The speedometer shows 130 km/h
